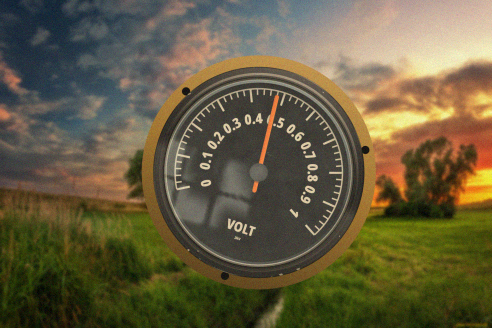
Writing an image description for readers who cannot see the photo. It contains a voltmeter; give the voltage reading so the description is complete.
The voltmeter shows 0.48 V
